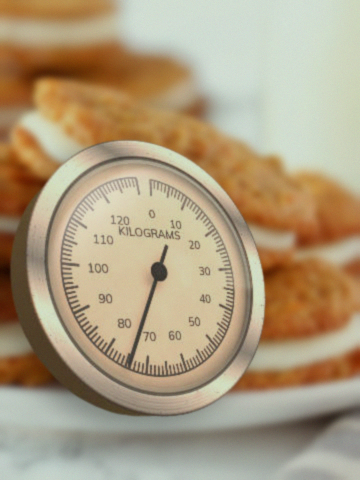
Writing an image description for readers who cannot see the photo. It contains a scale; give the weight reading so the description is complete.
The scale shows 75 kg
